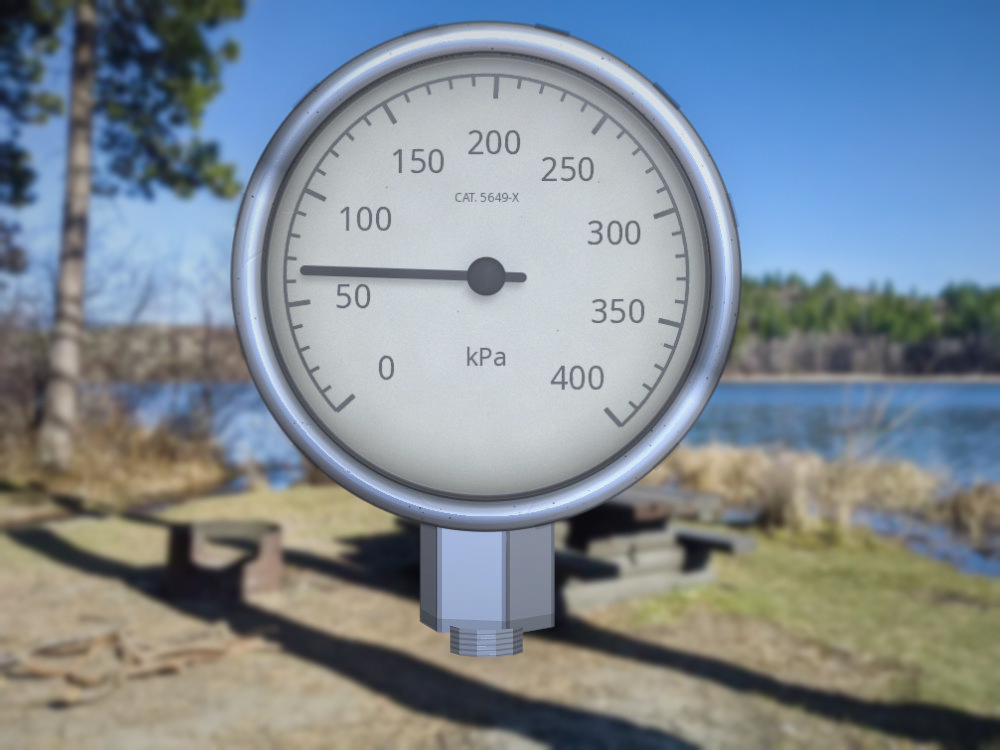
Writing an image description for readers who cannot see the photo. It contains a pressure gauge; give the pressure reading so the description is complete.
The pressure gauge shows 65 kPa
